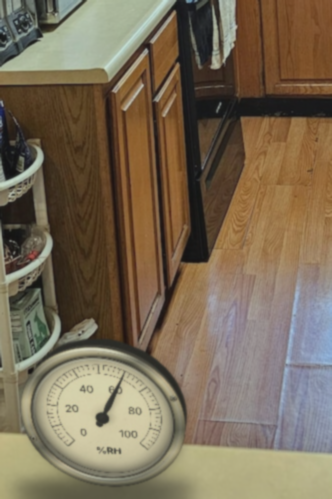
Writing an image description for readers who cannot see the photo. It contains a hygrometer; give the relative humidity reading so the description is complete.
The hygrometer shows 60 %
